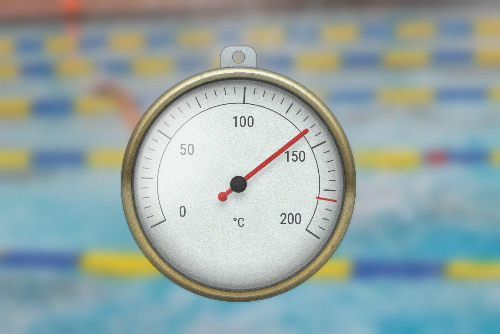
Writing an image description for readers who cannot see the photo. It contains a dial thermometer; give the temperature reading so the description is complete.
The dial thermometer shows 140 °C
